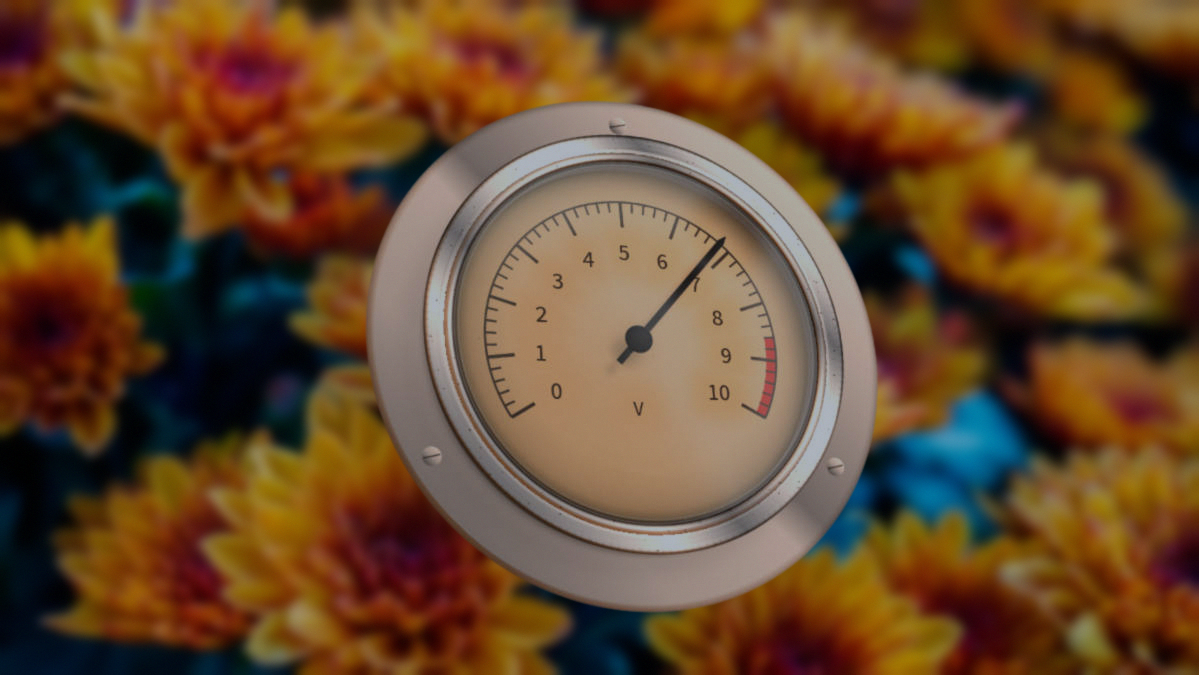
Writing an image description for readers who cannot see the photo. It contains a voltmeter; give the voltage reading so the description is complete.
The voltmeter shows 6.8 V
